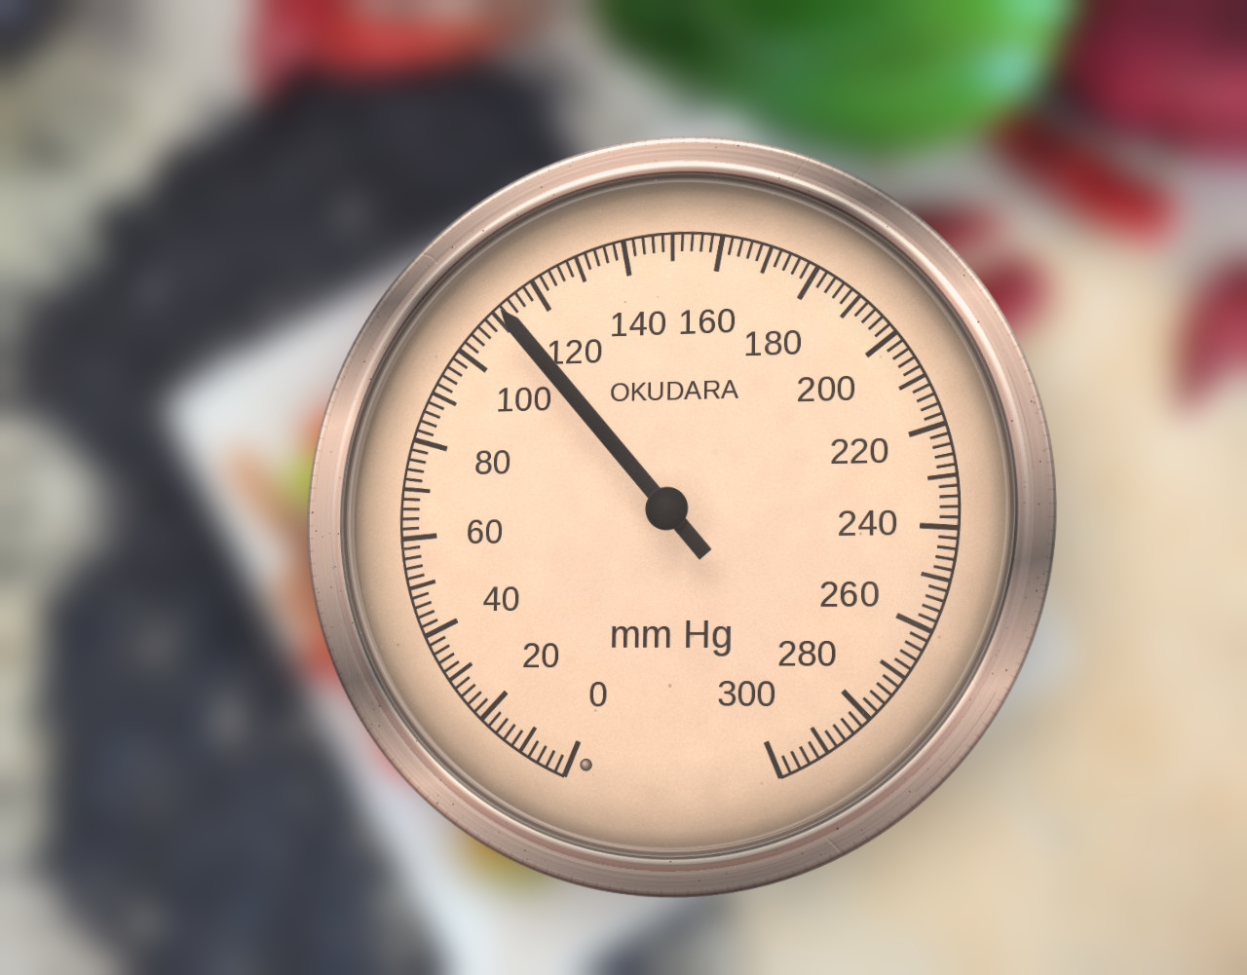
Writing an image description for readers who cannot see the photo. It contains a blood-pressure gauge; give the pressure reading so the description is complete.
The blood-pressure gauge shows 112 mmHg
